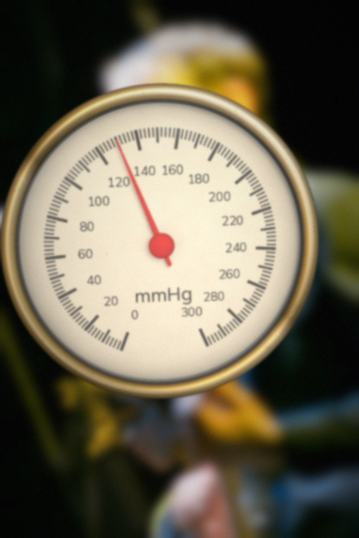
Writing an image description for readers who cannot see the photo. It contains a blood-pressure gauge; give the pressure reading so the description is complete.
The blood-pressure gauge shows 130 mmHg
